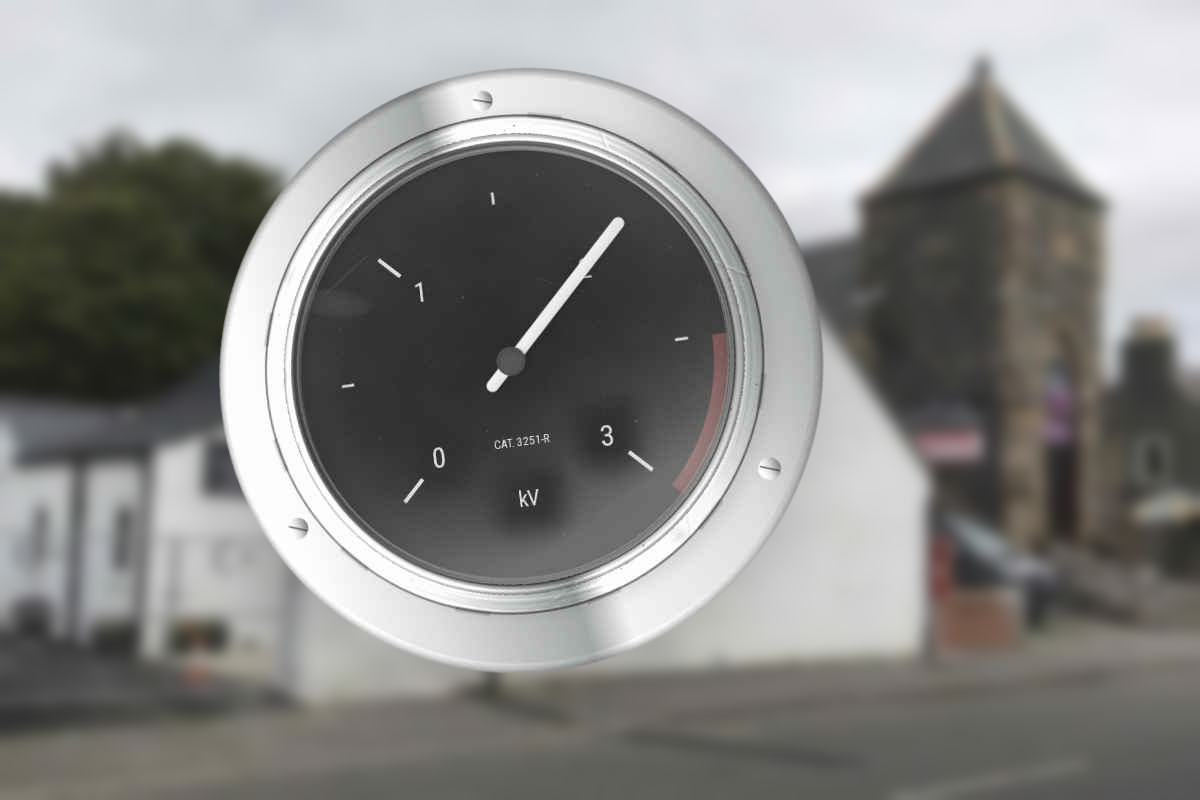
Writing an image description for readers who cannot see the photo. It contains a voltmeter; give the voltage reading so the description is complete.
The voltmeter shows 2 kV
